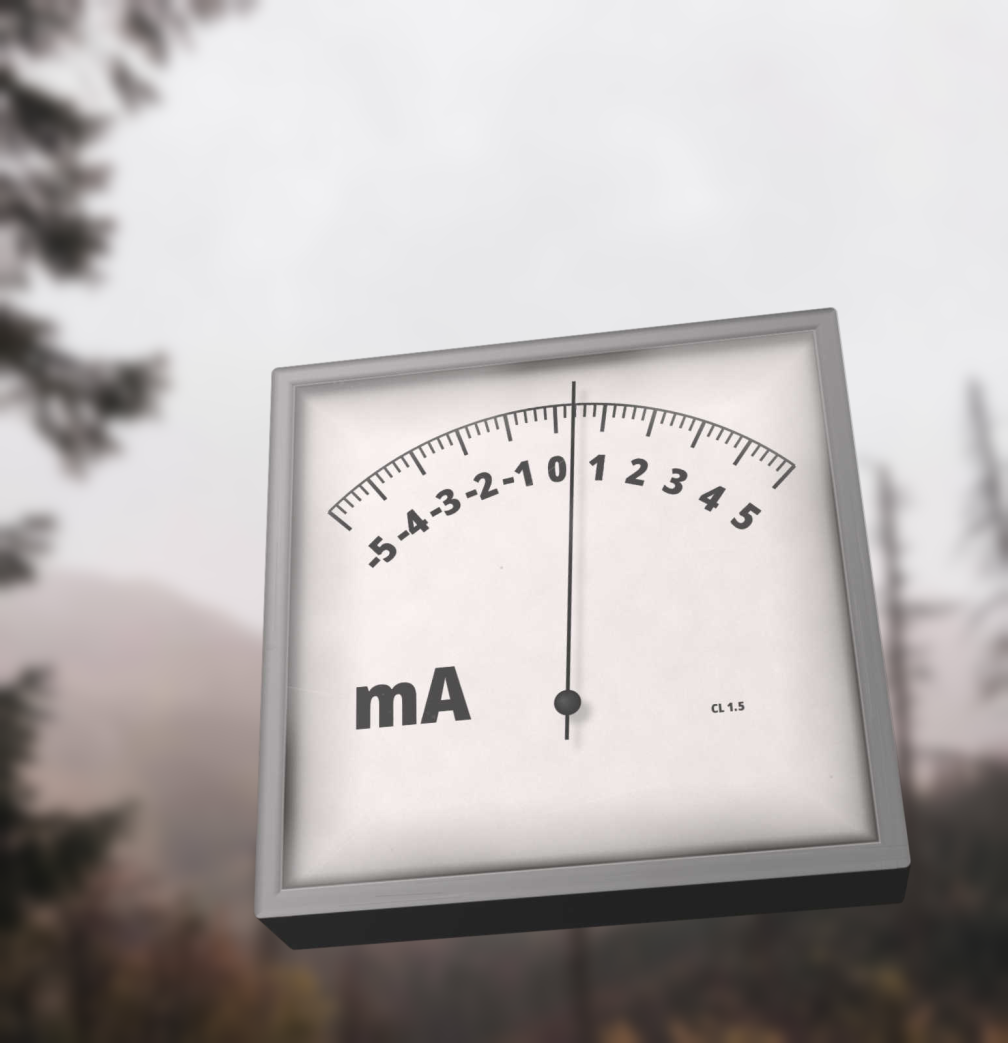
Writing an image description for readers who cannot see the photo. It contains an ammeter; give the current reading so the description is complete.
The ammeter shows 0.4 mA
